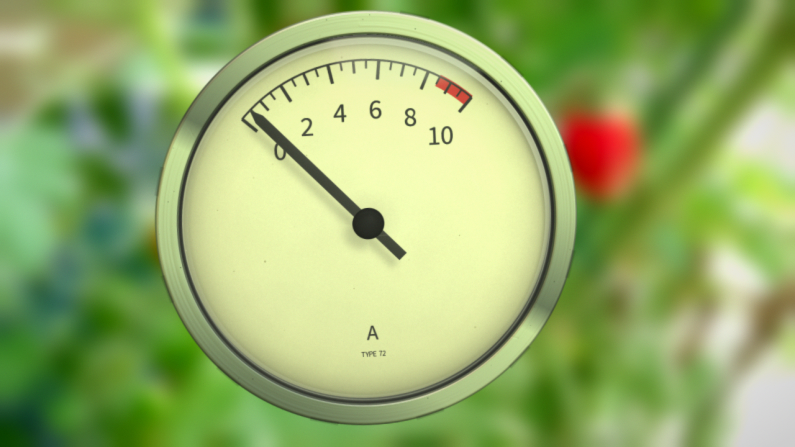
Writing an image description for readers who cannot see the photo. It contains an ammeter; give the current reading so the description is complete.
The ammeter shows 0.5 A
